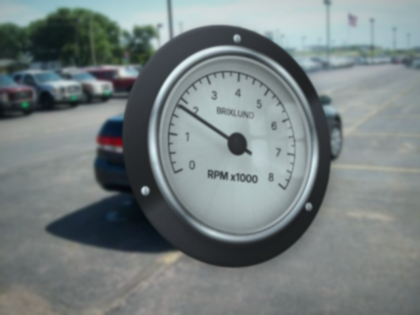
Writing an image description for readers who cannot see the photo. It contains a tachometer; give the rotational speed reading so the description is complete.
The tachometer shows 1750 rpm
